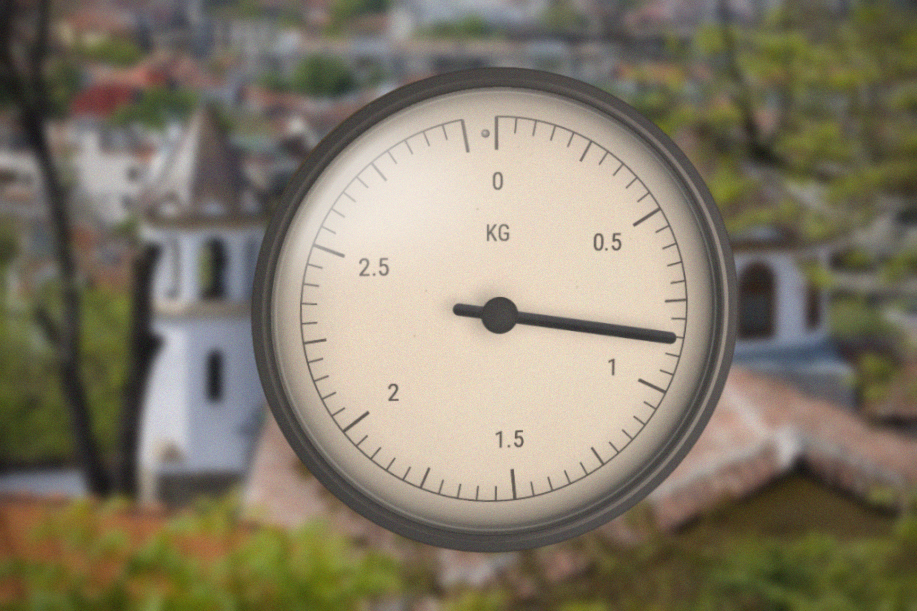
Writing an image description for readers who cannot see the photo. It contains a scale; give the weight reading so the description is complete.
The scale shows 0.85 kg
